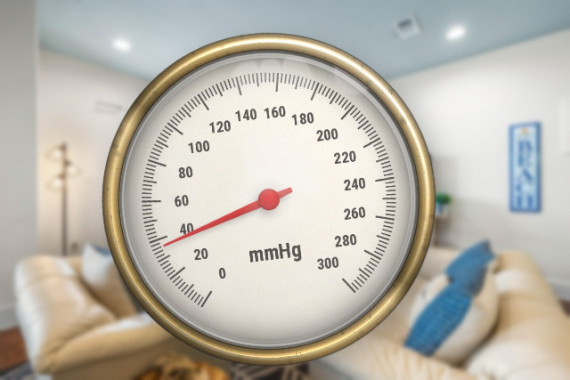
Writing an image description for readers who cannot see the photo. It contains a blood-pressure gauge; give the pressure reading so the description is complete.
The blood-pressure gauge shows 36 mmHg
